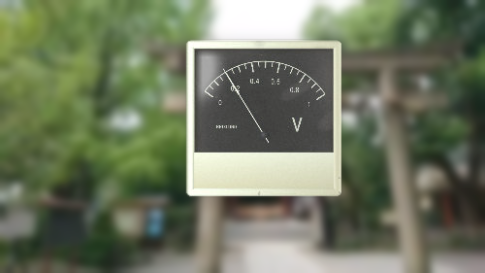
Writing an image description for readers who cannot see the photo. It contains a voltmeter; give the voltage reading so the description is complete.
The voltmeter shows 0.2 V
